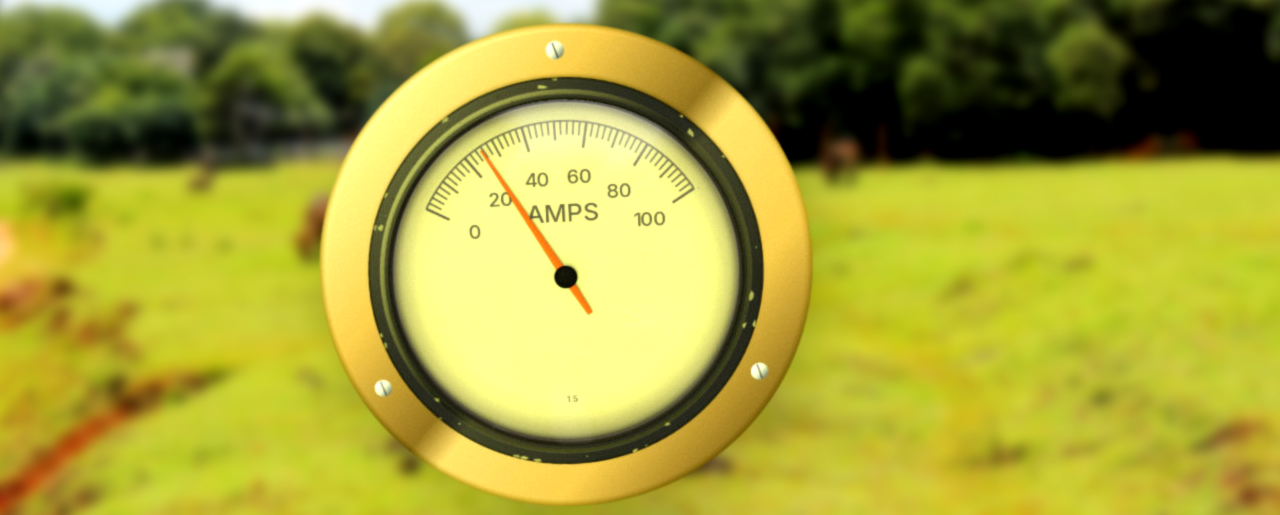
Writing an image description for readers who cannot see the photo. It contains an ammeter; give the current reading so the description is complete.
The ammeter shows 26 A
